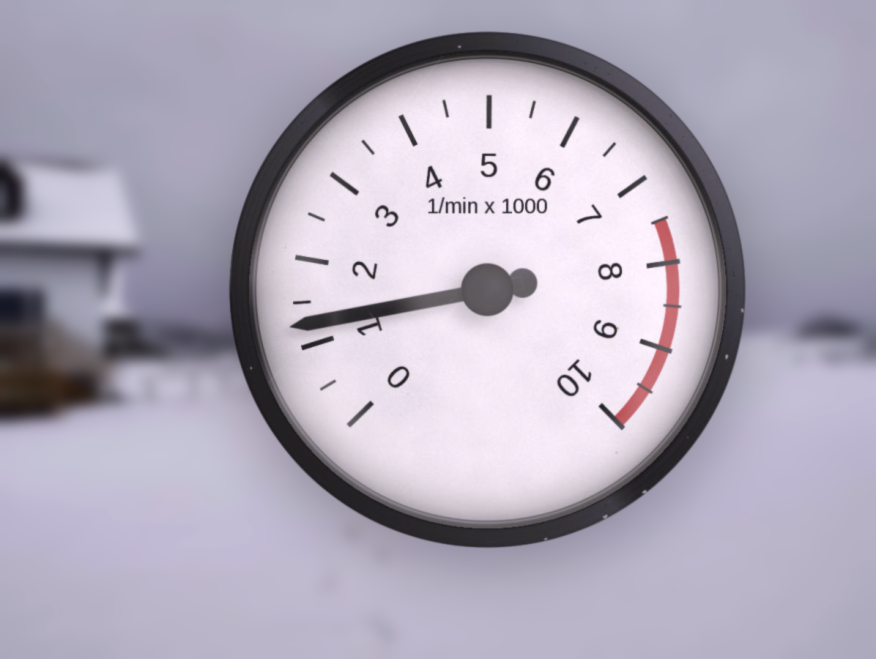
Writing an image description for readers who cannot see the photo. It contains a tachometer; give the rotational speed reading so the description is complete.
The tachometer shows 1250 rpm
